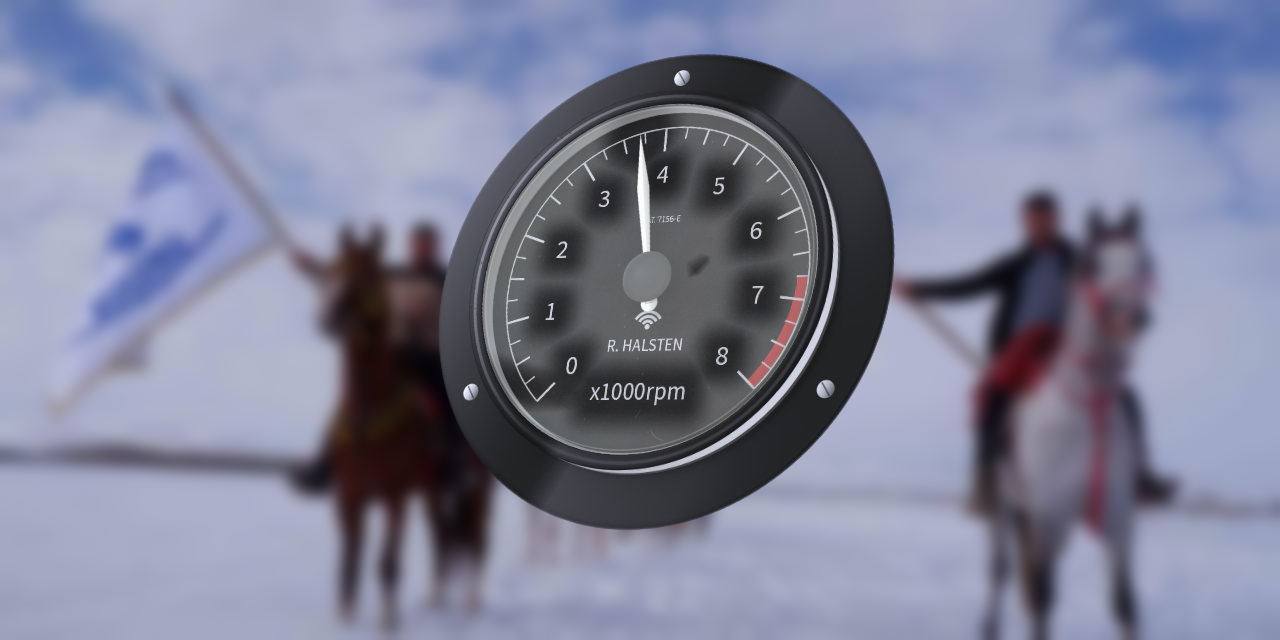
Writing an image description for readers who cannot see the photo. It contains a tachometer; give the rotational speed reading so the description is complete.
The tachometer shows 3750 rpm
